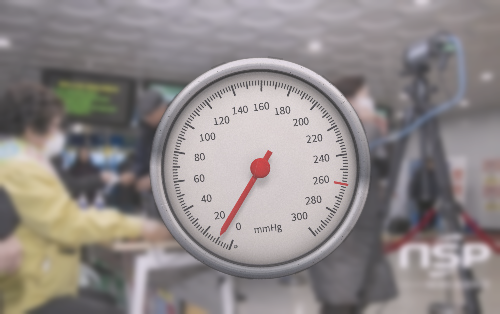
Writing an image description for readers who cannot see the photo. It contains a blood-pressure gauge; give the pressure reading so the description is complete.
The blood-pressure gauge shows 10 mmHg
